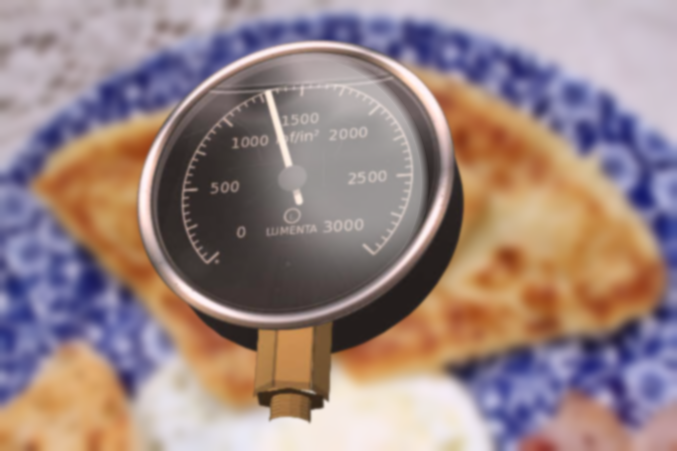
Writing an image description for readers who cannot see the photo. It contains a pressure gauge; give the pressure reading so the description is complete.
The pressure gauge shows 1300 psi
